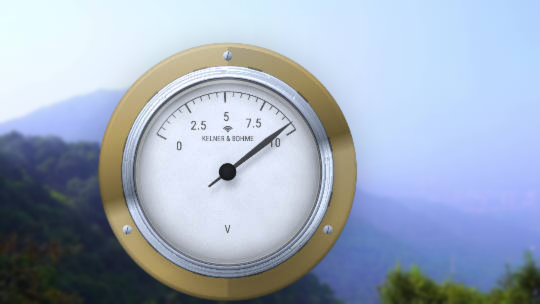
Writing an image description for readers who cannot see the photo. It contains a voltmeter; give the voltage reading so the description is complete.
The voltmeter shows 9.5 V
